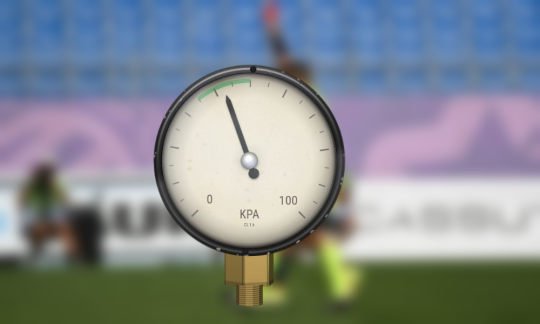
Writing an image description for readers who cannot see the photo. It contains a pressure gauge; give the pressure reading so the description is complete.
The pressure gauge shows 42.5 kPa
